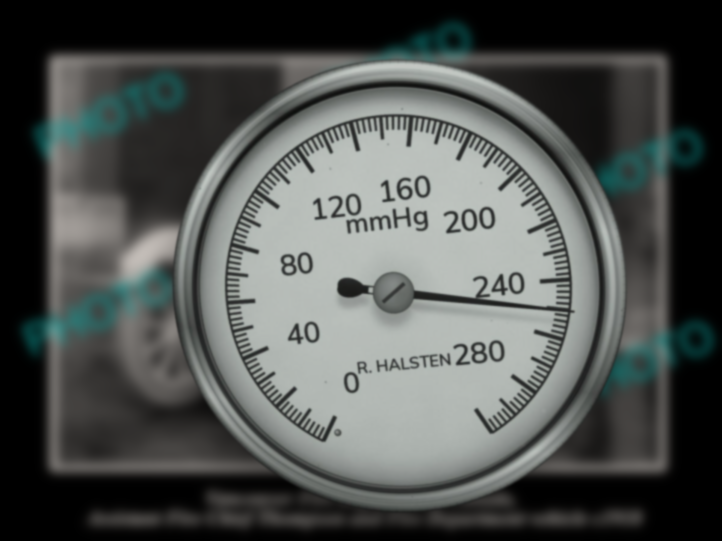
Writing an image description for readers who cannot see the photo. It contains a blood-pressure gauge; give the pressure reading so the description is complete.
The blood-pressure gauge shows 250 mmHg
